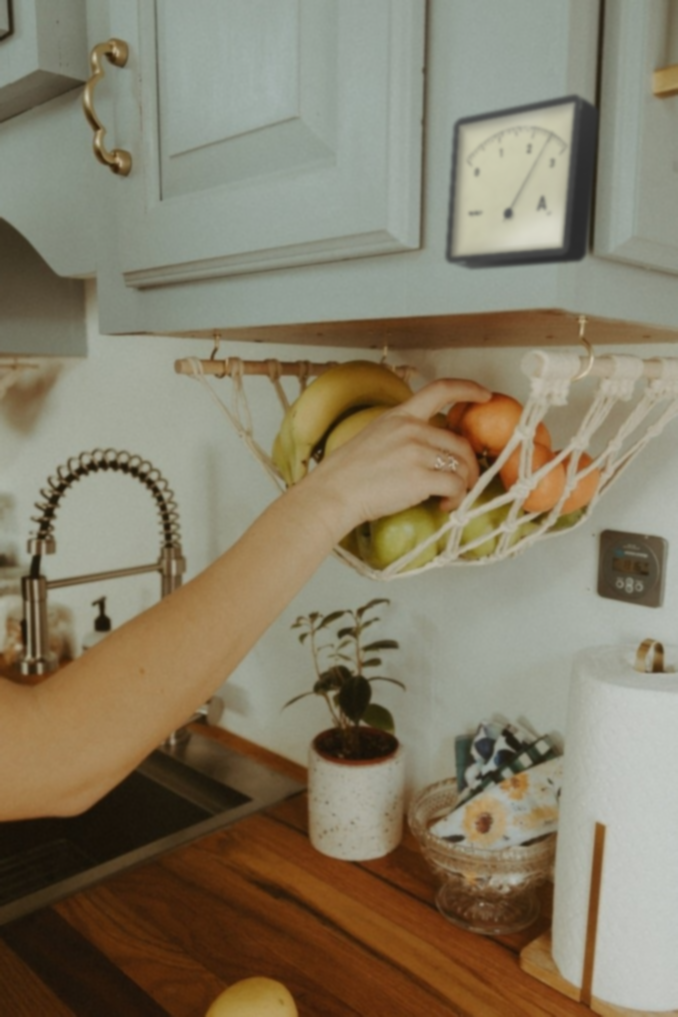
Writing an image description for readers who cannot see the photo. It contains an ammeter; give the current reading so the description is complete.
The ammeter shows 2.5 A
